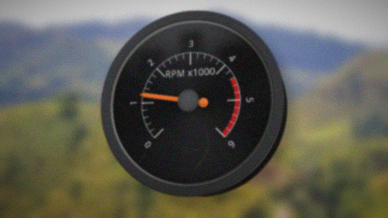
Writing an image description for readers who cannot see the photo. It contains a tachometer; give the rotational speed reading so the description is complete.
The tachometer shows 1200 rpm
